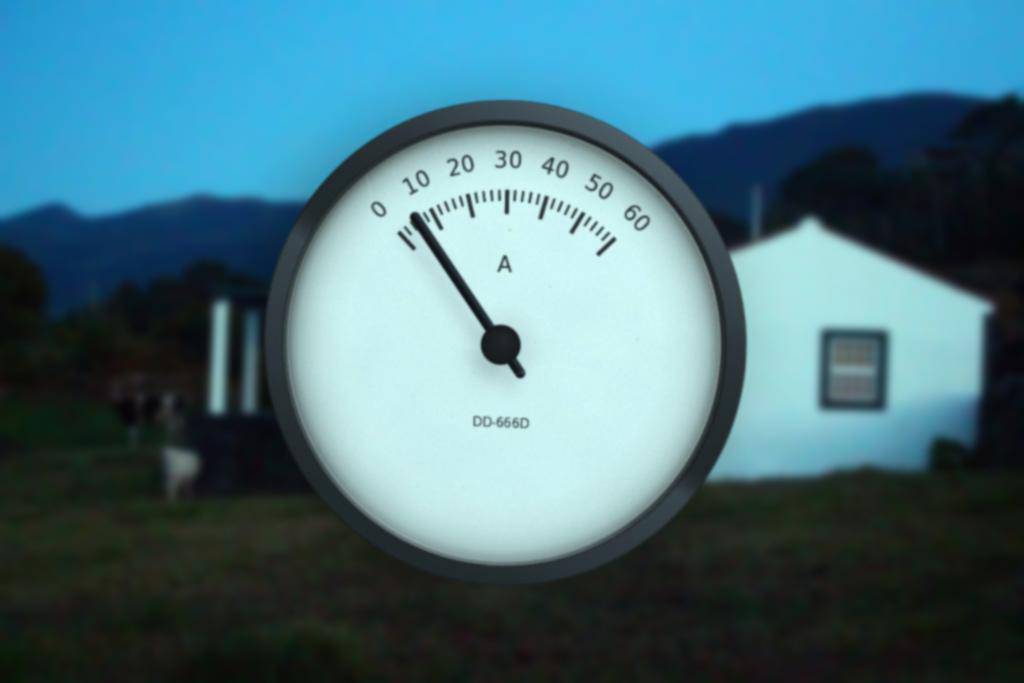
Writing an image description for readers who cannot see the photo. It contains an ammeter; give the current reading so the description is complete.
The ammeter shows 6 A
